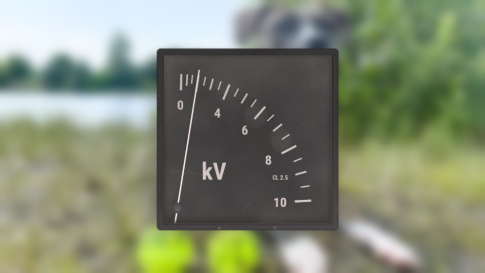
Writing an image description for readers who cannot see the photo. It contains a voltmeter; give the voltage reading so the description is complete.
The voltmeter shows 2 kV
